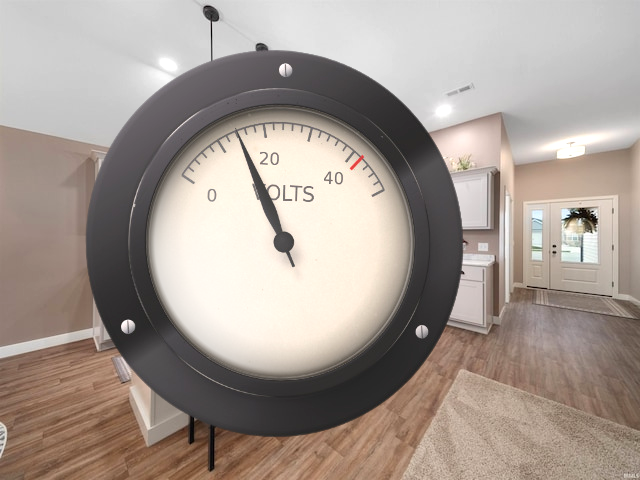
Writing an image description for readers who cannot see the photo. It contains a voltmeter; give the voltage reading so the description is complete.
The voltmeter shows 14 V
